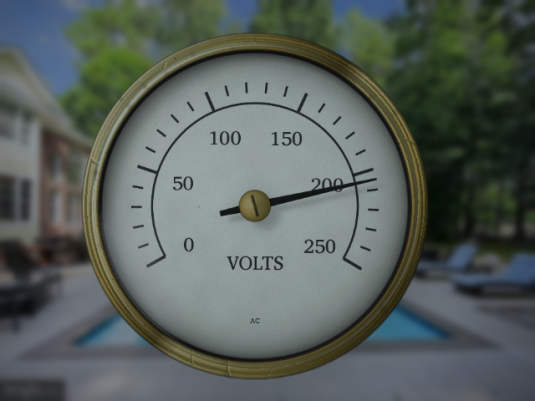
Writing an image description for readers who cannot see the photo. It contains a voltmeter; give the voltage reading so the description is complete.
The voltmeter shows 205 V
